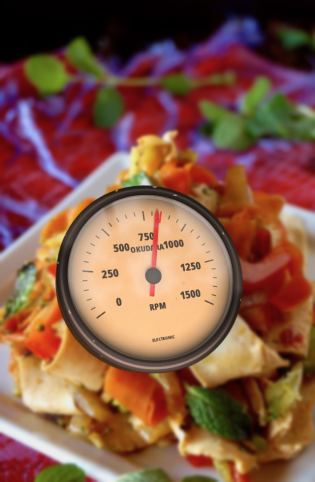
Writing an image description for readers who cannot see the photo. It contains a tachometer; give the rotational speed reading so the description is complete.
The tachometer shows 825 rpm
